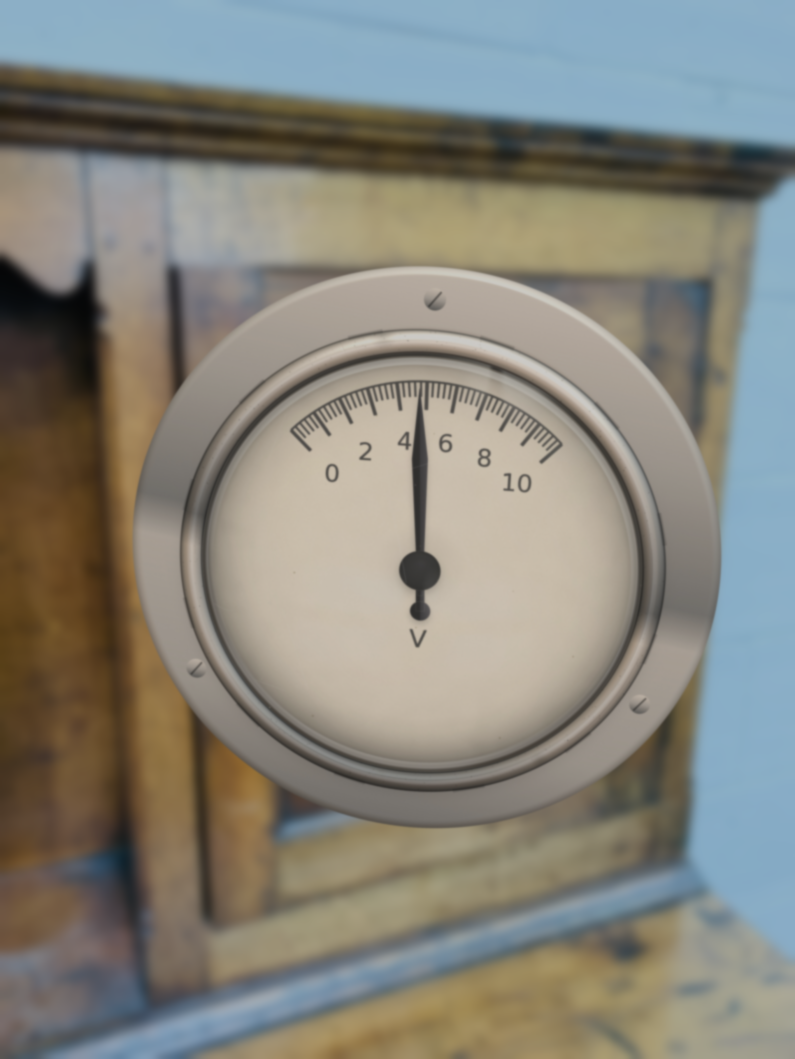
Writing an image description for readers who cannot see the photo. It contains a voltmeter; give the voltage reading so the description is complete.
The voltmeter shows 4.8 V
